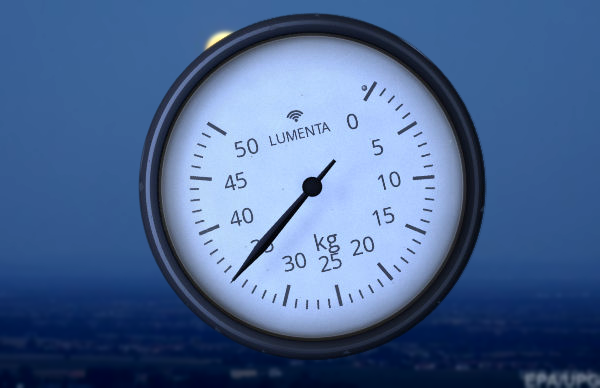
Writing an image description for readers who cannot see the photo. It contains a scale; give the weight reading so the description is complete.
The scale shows 35 kg
